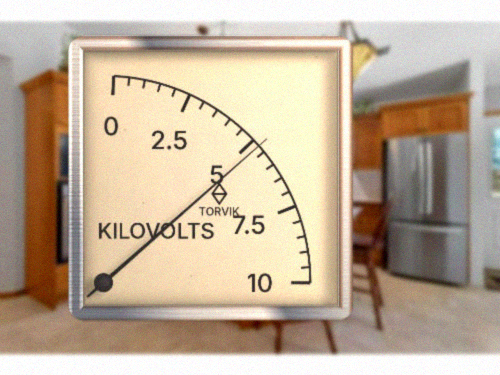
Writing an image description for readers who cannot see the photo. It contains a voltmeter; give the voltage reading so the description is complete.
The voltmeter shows 5.25 kV
